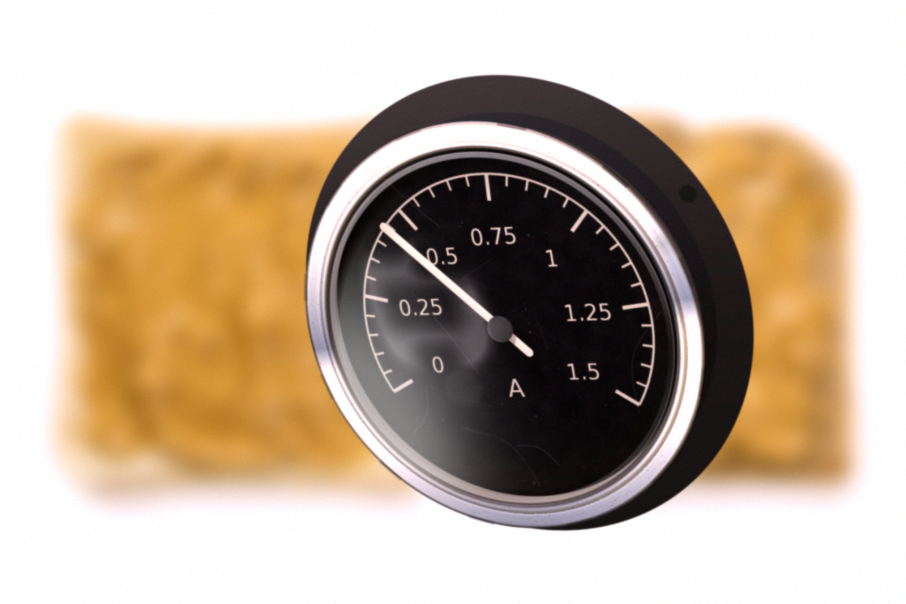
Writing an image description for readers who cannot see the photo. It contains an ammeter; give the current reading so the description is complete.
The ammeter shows 0.45 A
